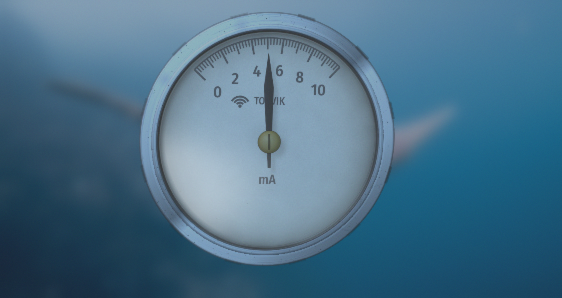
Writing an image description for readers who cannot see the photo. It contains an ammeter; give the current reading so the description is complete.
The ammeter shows 5 mA
